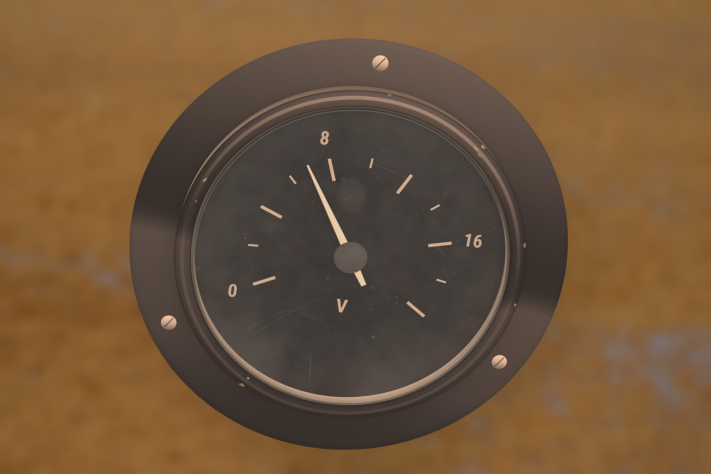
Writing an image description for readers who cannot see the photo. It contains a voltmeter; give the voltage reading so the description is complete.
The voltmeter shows 7 V
